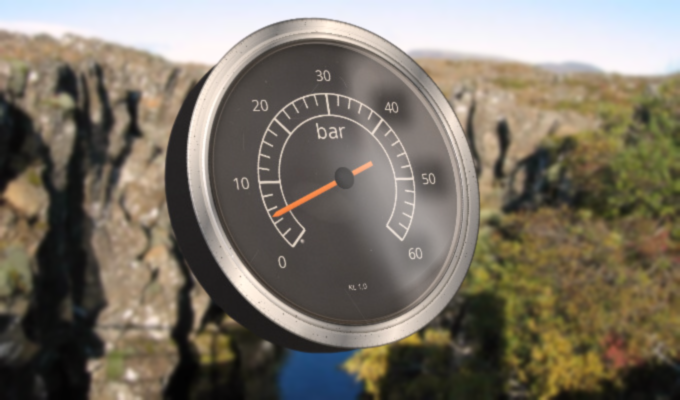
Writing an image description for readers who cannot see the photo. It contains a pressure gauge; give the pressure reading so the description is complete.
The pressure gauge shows 5 bar
